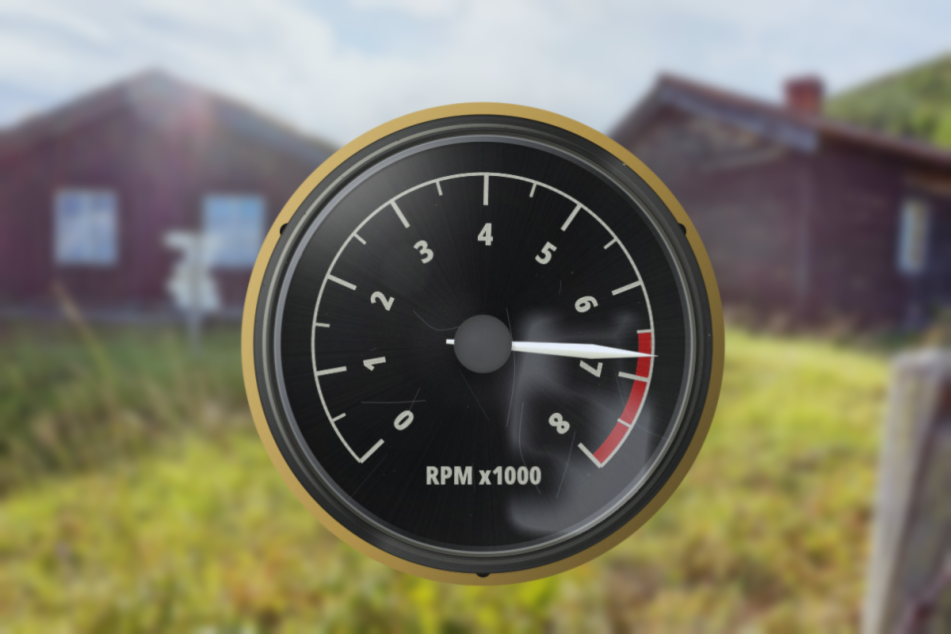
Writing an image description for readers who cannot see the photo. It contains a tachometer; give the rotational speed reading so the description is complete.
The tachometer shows 6750 rpm
